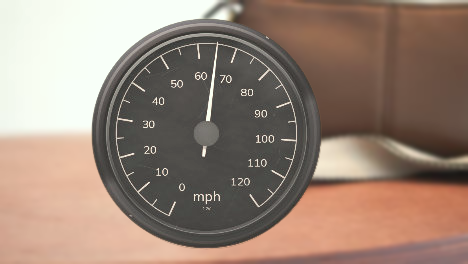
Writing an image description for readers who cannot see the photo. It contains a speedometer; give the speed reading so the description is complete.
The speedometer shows 65 mph
